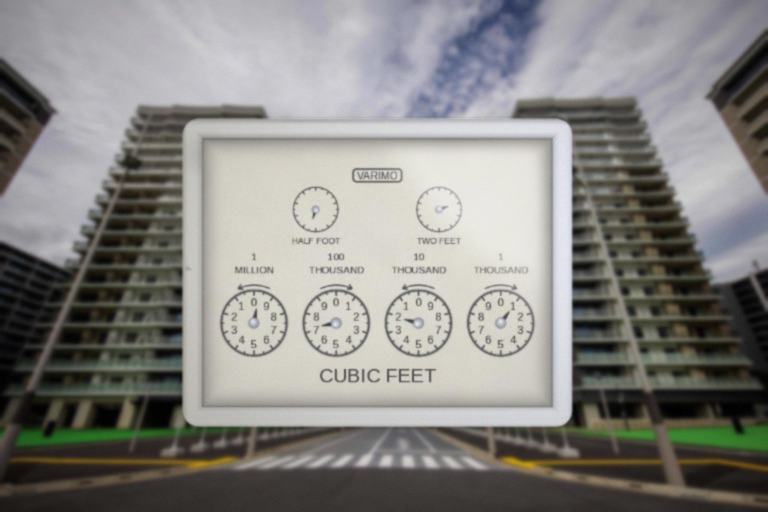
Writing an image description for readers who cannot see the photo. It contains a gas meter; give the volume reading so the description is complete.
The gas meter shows 972100 ft³
